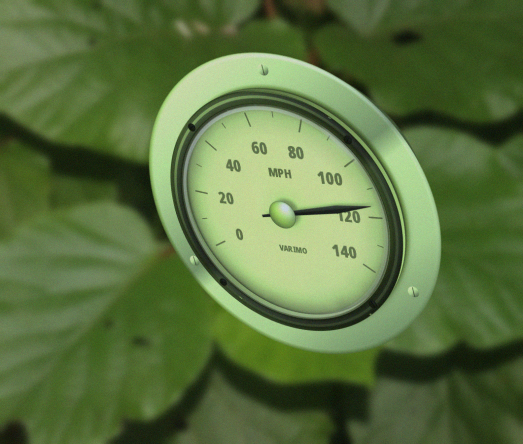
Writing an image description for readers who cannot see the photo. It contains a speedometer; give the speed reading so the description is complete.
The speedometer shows 115 mph
